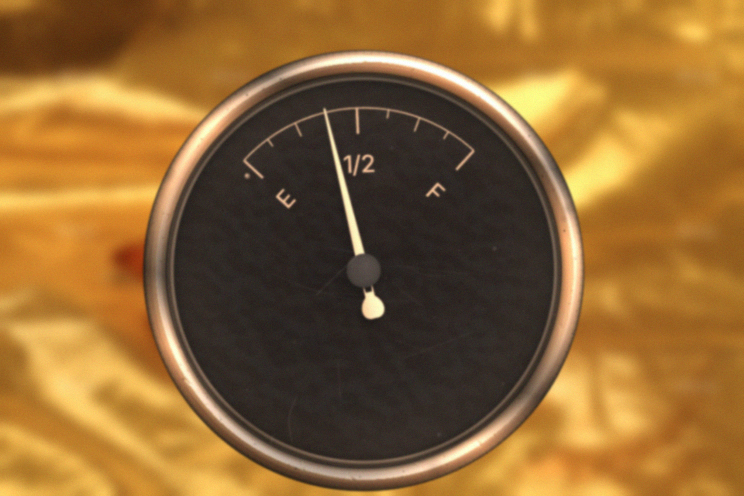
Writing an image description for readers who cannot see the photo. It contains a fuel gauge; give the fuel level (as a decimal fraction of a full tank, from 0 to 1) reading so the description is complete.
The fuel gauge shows 0.375
